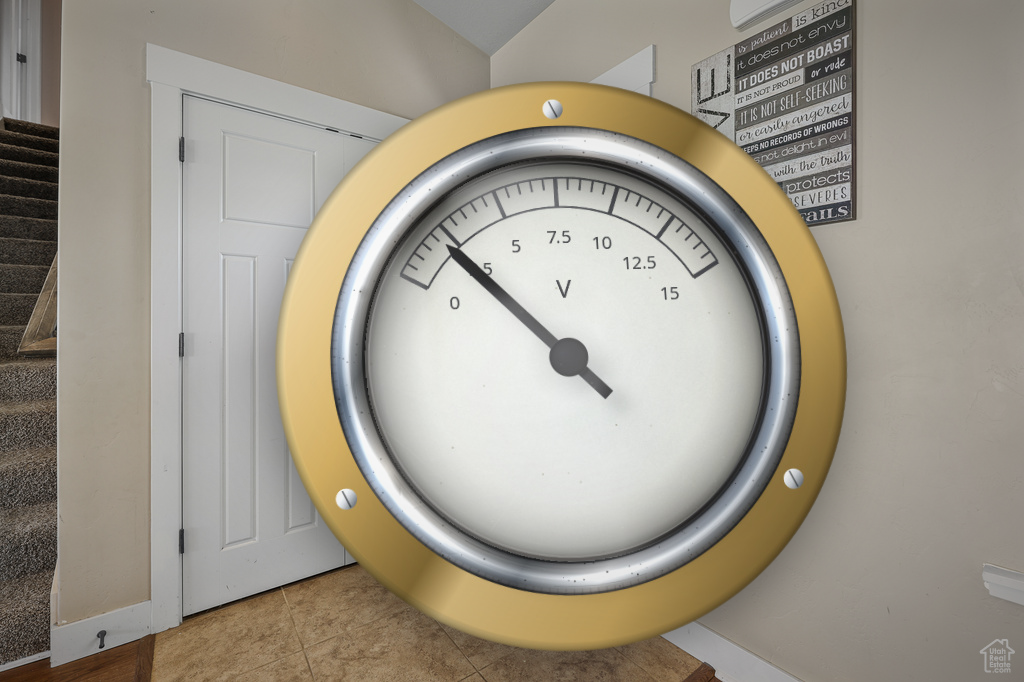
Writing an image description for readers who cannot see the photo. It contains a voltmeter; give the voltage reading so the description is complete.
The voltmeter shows 2 V
